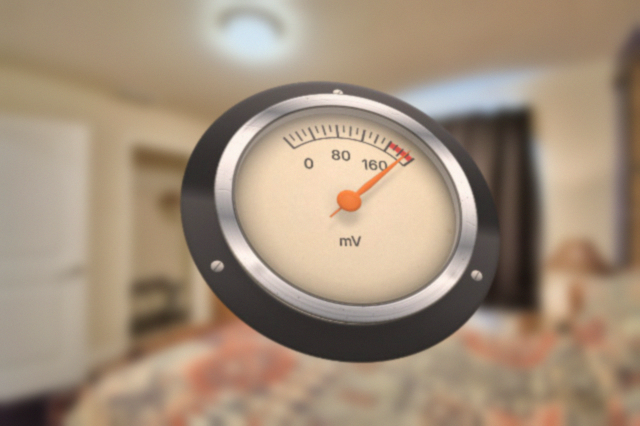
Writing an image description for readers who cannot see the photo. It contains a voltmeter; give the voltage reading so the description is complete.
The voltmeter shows 190 mV
